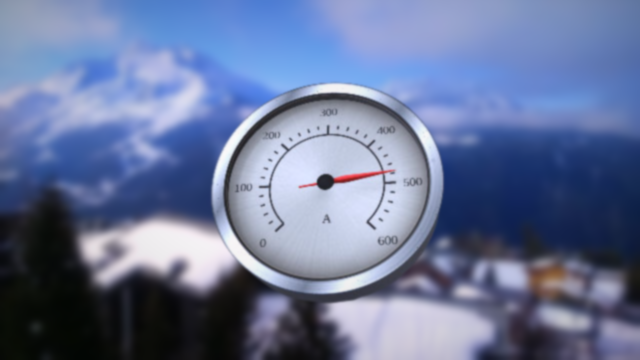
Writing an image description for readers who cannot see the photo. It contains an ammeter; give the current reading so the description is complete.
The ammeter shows 480 A
